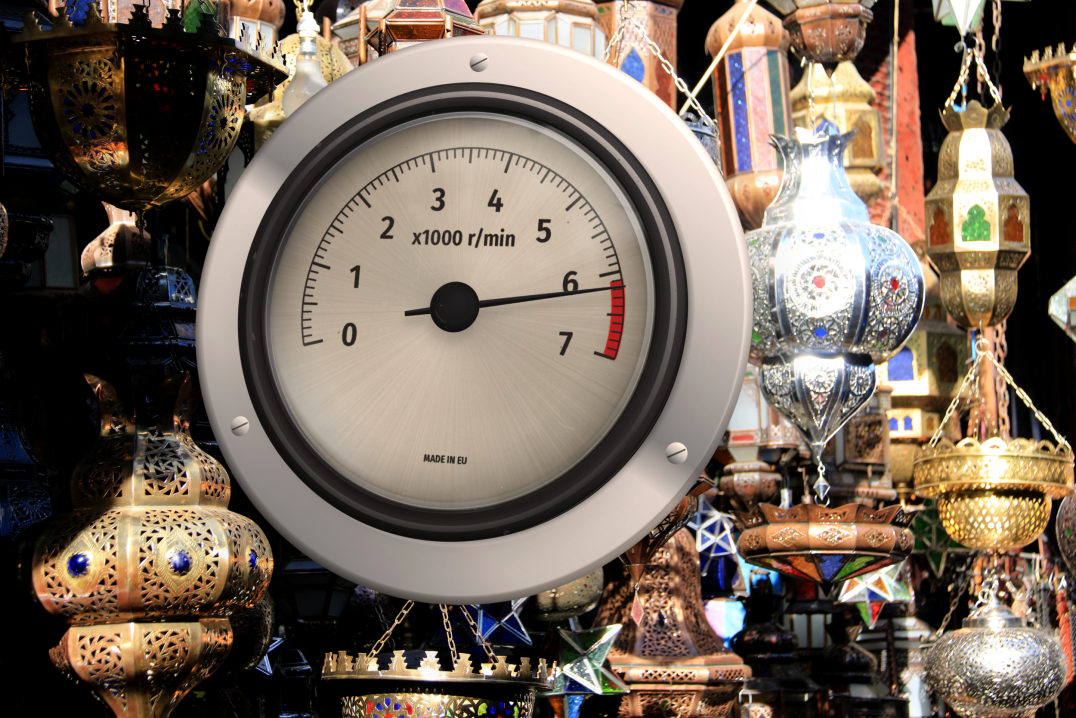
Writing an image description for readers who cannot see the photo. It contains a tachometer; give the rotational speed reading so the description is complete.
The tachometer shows 6200 rpm
